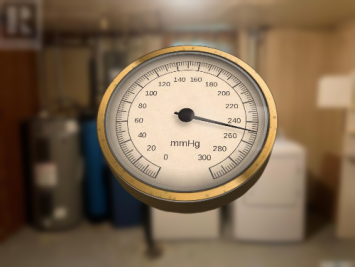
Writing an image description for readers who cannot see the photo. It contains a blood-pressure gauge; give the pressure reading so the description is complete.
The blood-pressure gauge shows 250 mmHg
